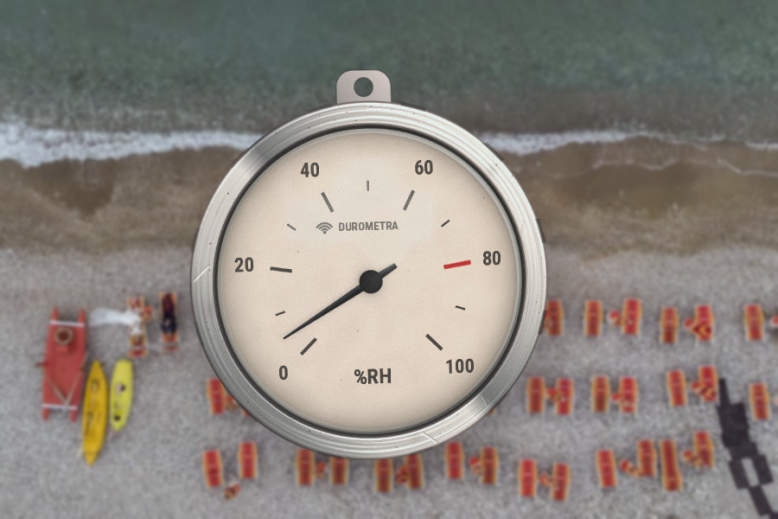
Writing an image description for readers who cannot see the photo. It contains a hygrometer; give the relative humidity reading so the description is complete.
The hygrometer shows 5 %
